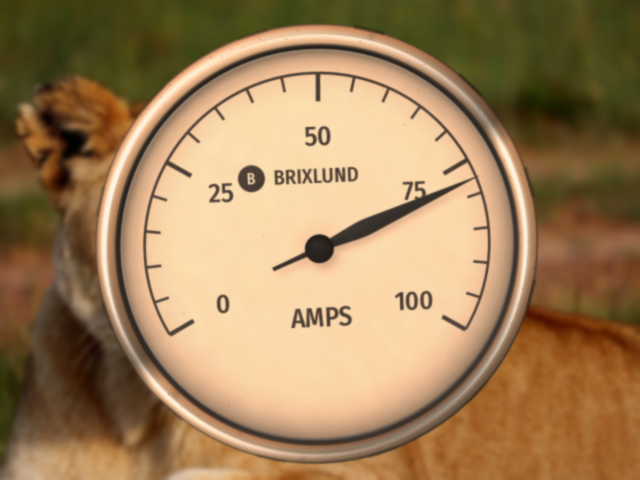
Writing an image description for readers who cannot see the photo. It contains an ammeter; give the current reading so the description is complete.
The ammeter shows 77.5 A
